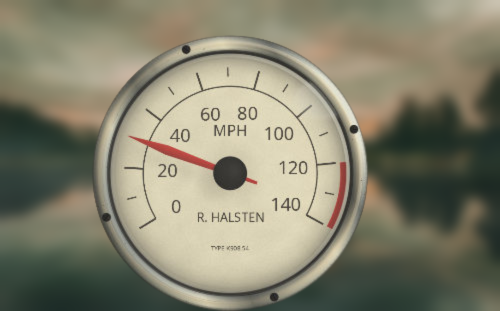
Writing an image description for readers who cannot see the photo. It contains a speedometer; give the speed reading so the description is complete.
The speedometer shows 30 mph
